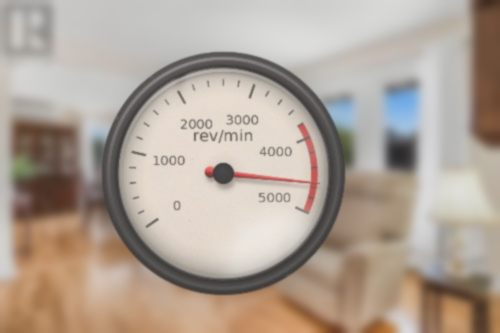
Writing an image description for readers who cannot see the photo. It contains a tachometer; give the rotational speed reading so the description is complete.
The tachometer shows 4600 rpm
